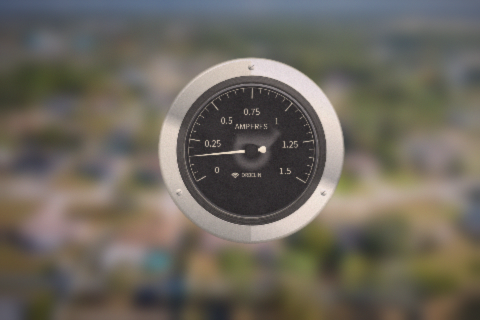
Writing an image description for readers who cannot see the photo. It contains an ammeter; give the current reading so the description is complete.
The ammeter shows 0.15 A
